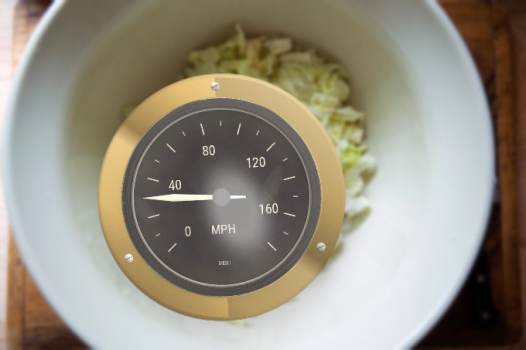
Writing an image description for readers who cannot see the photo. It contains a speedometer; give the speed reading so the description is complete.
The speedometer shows 30 mph
